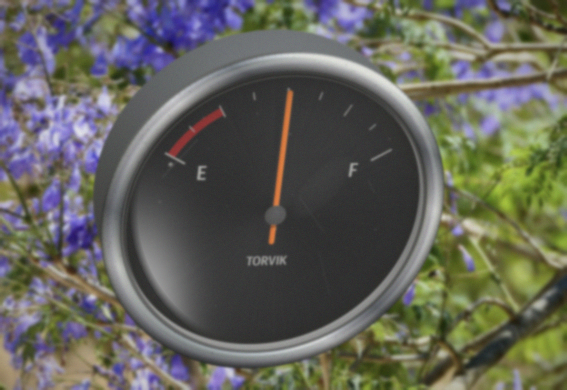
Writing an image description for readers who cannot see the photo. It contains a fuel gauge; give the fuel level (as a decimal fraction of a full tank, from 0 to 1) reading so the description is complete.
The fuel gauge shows 0.5
